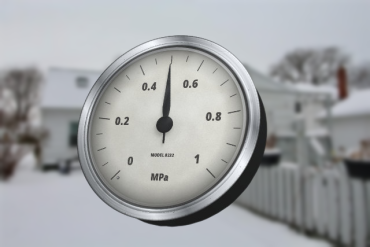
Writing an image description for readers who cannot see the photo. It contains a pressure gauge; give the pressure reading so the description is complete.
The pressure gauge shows 0.5 MPa
